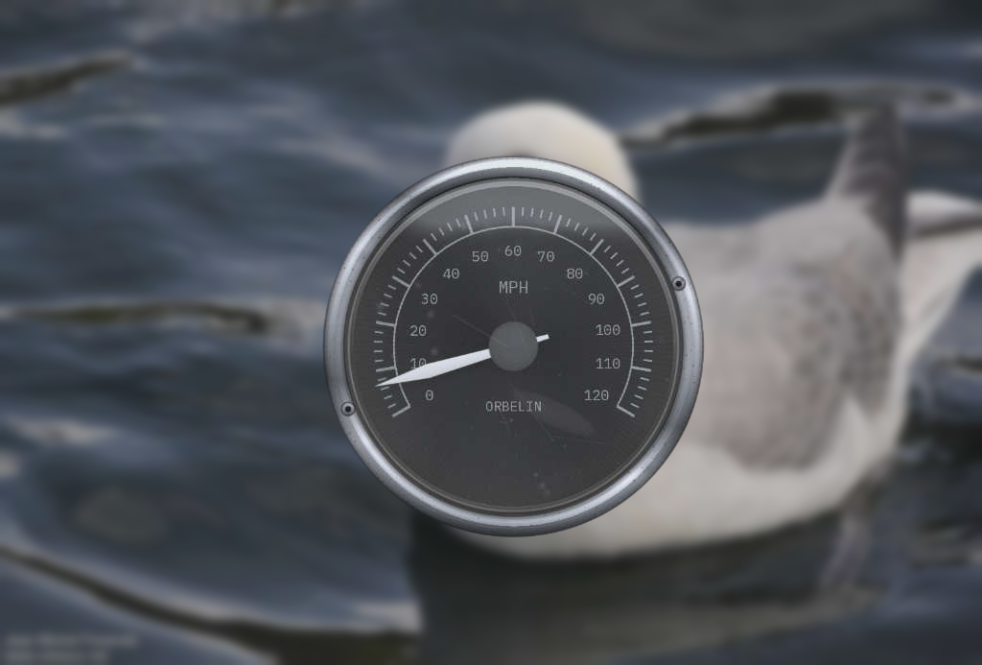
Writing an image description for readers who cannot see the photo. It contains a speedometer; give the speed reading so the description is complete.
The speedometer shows 7 mph
